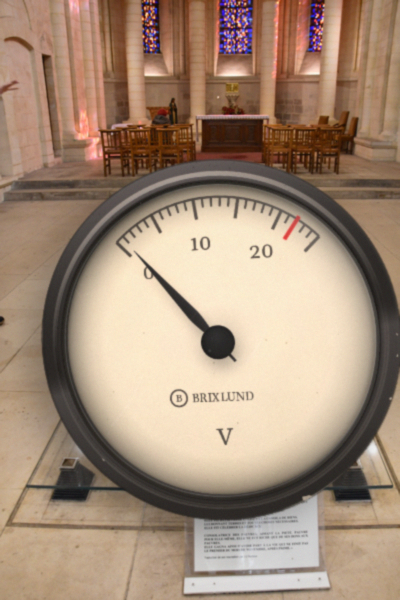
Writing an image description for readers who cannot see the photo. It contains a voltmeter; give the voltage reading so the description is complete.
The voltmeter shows 1 V
